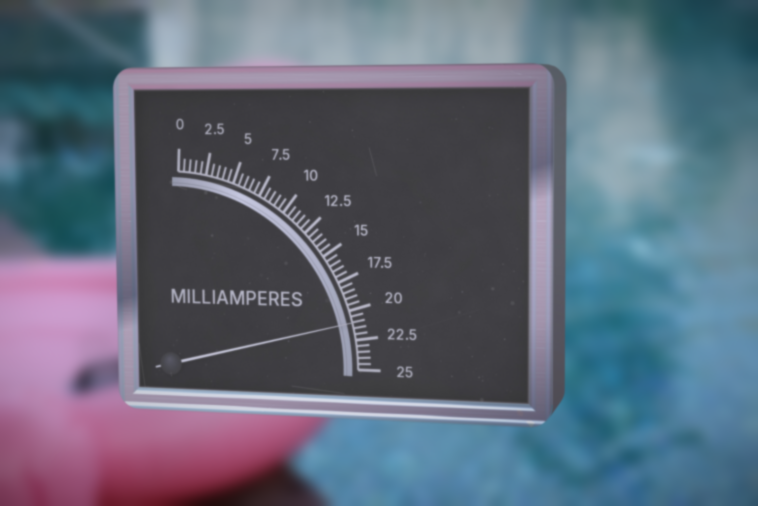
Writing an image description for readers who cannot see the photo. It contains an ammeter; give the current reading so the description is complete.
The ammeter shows 21 mA
